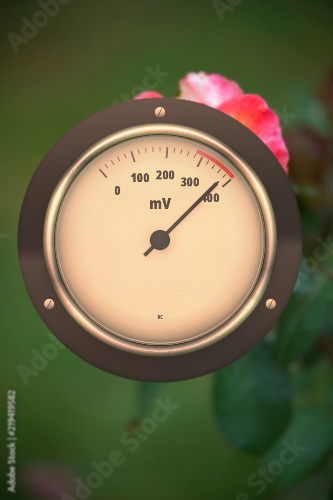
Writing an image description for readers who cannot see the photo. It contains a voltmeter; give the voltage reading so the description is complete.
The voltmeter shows 380 mV
